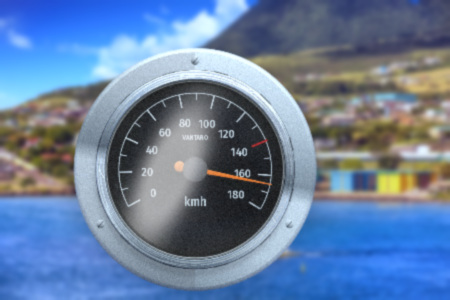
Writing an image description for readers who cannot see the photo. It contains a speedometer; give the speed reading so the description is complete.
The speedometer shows 165 km/h
